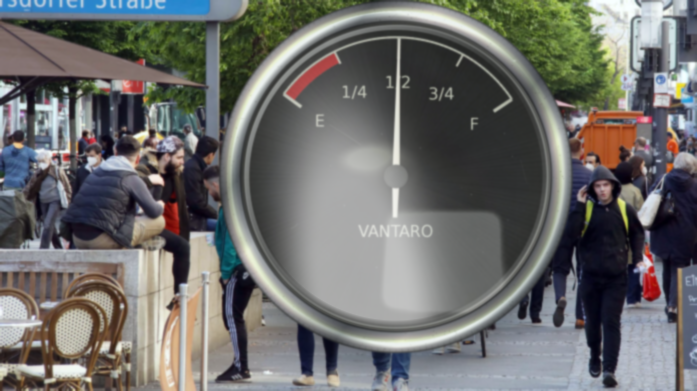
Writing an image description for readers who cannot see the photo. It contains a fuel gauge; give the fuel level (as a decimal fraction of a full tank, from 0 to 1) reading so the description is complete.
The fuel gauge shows 0.5
